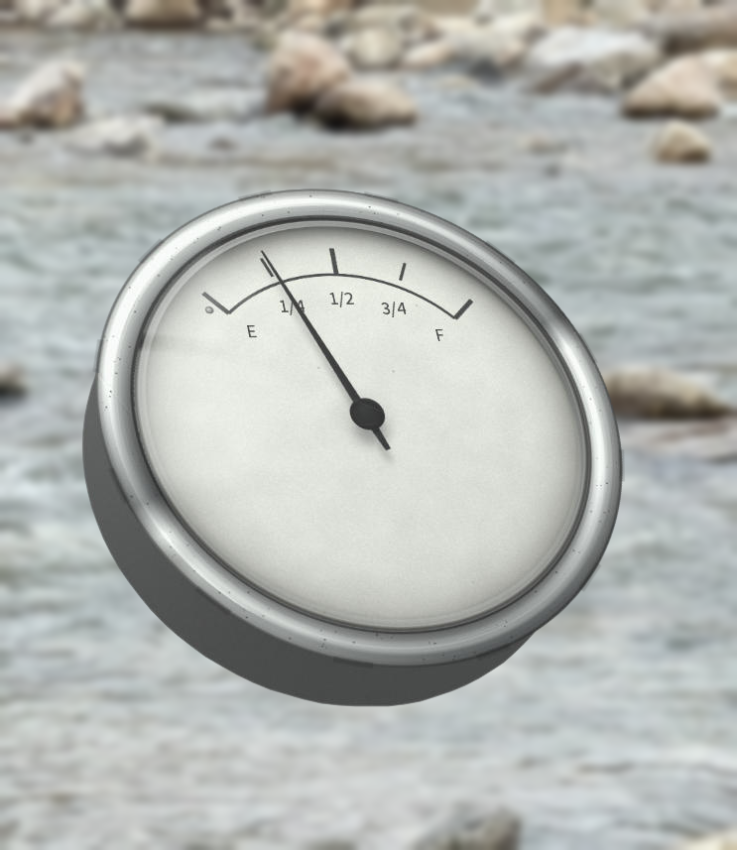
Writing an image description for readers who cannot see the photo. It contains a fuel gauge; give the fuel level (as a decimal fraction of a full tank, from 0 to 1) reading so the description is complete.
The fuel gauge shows 0.25
